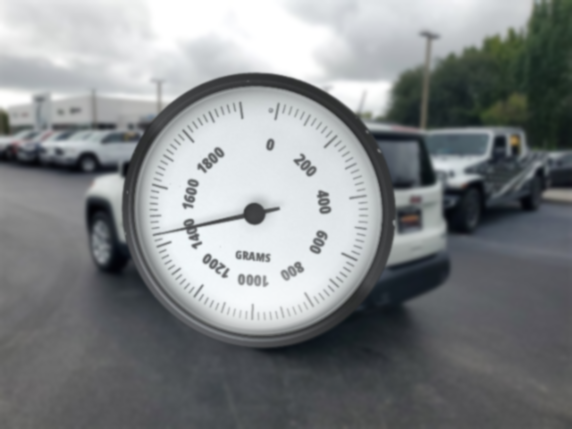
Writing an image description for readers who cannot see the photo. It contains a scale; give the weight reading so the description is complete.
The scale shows 1440 g
